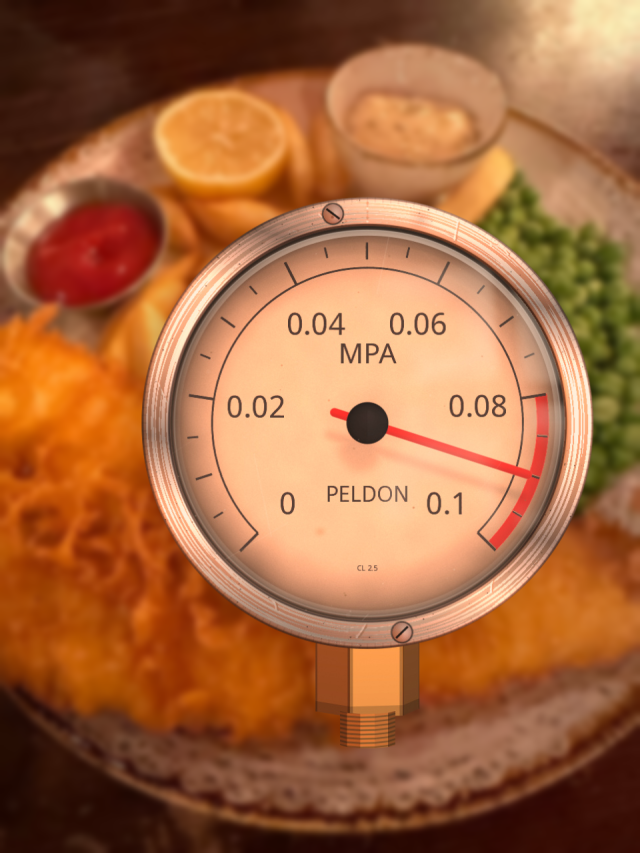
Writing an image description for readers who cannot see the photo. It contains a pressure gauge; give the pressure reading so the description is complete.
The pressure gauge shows 0.09 MPa
